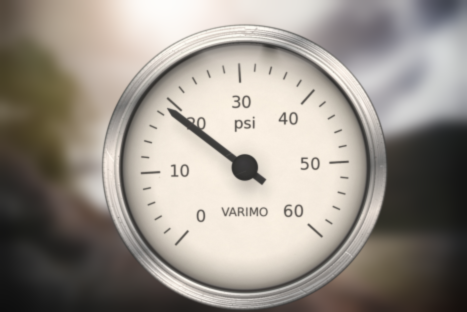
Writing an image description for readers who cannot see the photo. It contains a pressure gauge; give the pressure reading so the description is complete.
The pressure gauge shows 19 psi
